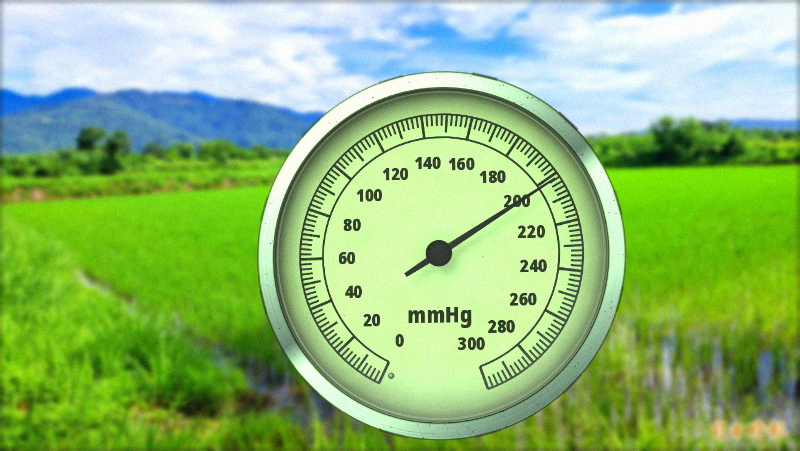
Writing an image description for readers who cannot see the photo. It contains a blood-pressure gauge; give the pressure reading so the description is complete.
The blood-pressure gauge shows 202 mmHg
